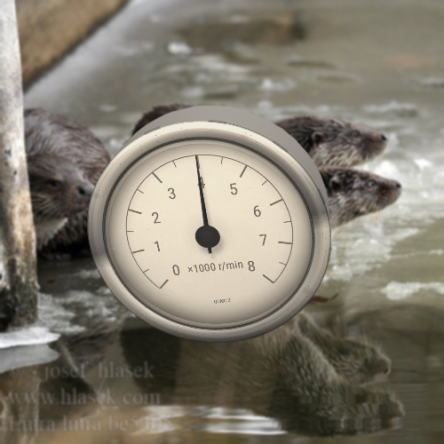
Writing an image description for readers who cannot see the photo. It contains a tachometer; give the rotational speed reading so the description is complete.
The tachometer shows 4000 rpm
